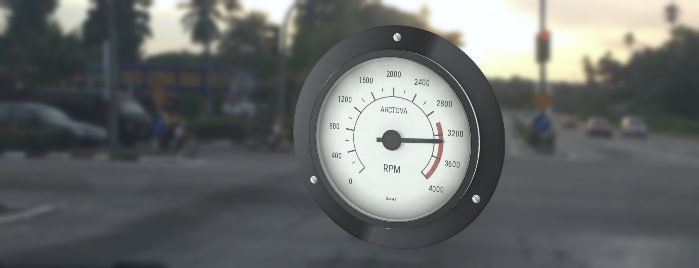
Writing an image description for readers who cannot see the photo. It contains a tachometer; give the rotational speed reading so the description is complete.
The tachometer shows 3300 rpm
